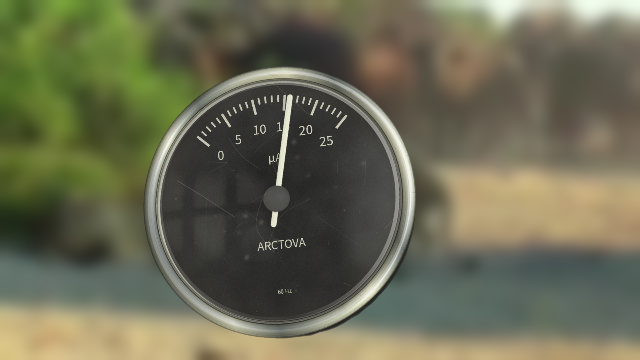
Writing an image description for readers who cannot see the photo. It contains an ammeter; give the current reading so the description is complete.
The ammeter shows 16 µA
